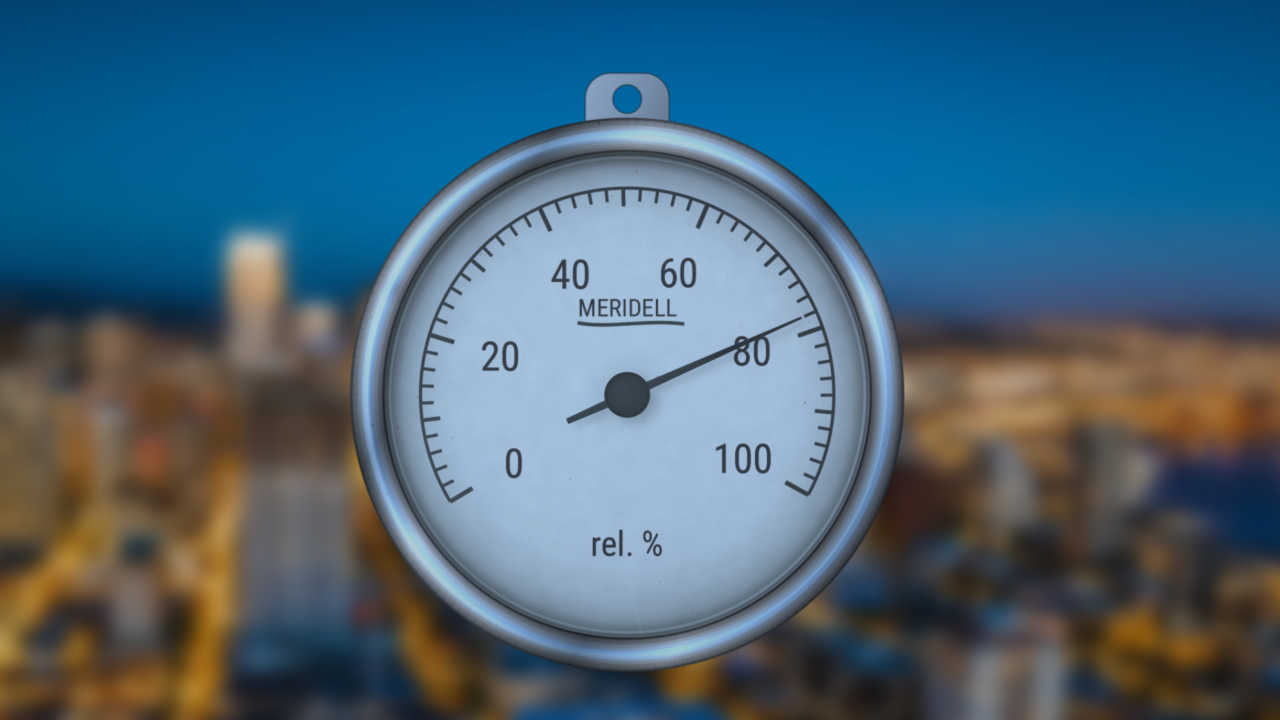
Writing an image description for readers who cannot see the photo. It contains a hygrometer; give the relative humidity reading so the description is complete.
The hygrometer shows 78 %
